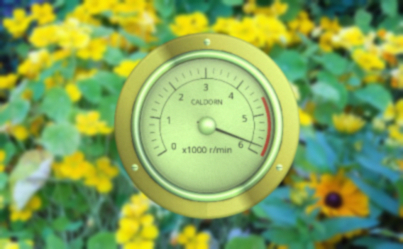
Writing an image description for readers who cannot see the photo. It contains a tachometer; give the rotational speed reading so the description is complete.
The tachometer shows 5800 rpm
